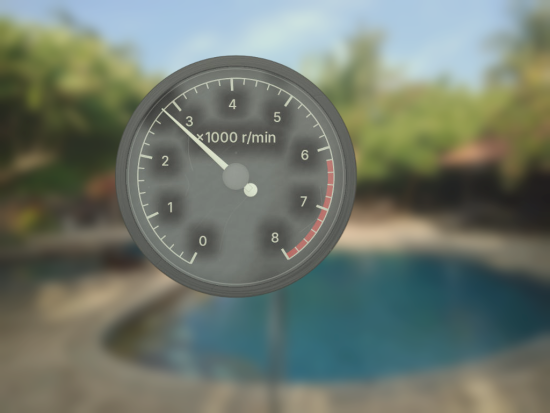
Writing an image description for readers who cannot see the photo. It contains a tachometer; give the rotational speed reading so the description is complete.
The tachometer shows 2800 rpm
